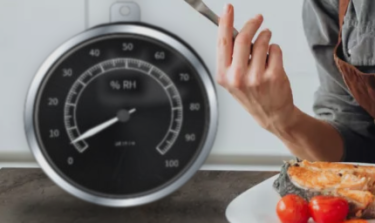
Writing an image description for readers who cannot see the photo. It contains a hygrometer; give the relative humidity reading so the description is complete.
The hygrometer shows 5 %
